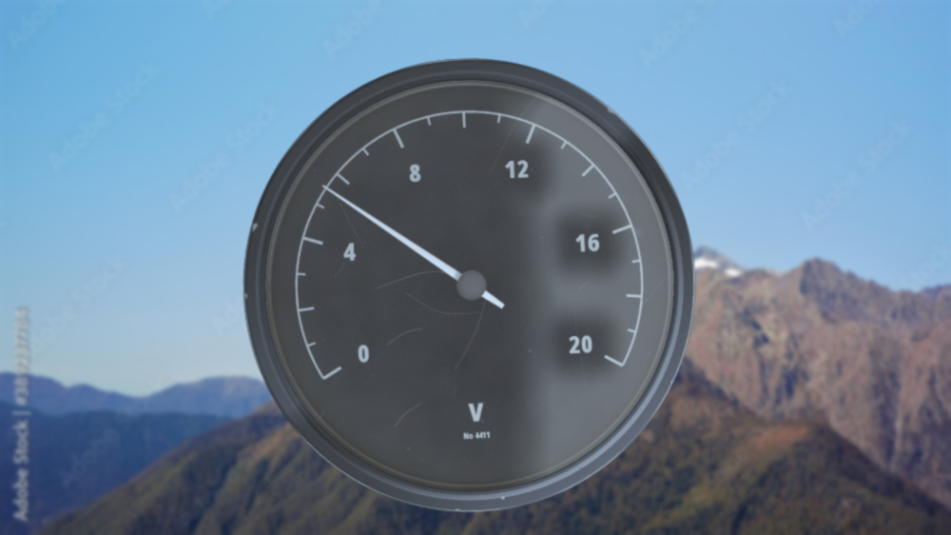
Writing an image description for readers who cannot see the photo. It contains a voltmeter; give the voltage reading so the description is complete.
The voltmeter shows 5.5 V
